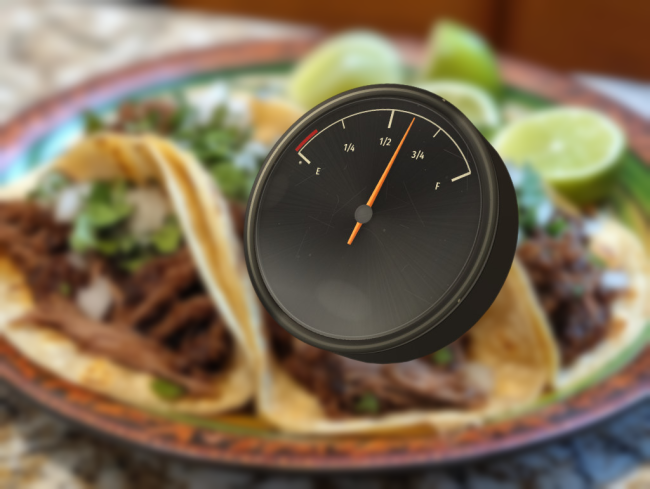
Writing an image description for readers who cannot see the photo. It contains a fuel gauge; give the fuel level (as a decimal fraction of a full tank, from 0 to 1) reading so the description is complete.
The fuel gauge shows 0.625
